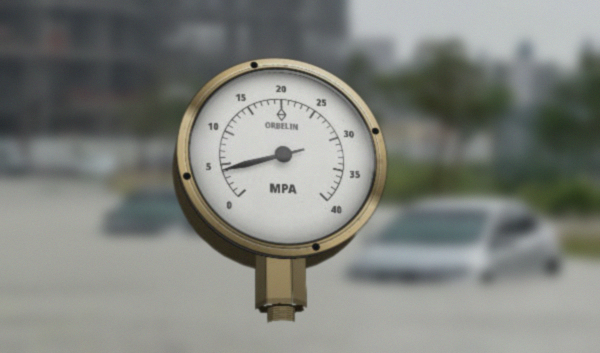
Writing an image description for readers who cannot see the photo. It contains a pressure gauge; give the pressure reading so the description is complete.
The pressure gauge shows 4 MPa
